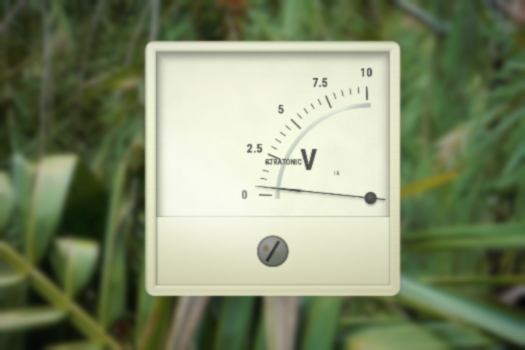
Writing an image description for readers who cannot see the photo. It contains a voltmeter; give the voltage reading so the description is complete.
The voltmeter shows 0.5 V
